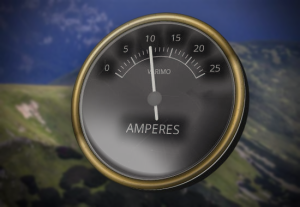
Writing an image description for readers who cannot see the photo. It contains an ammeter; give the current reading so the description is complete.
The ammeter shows 10 A
